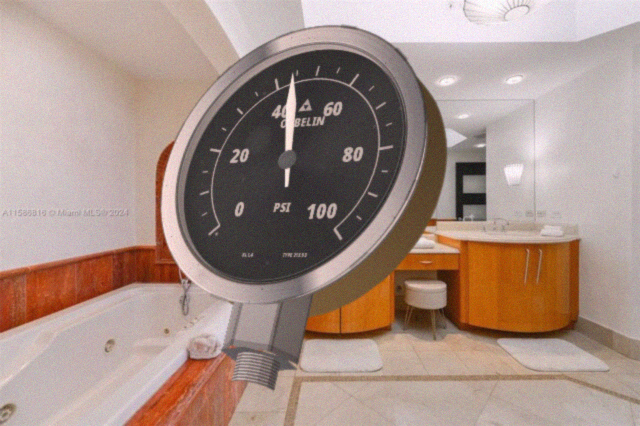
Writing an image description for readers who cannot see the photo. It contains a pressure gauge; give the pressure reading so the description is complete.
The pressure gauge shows 45 psi
